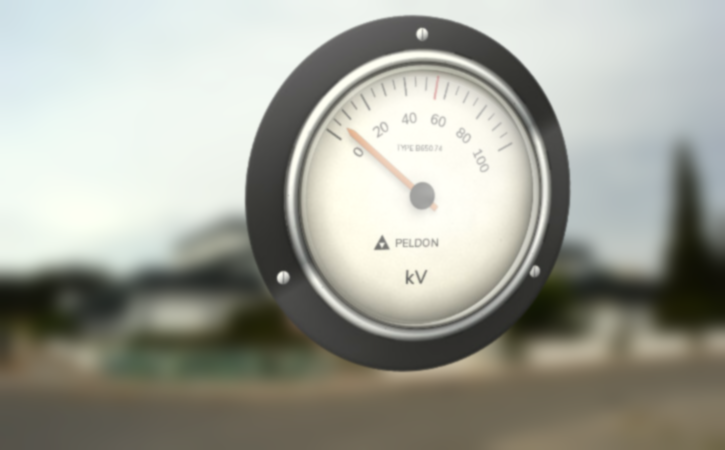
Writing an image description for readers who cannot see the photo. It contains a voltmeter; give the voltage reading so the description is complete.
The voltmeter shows 5 kV
